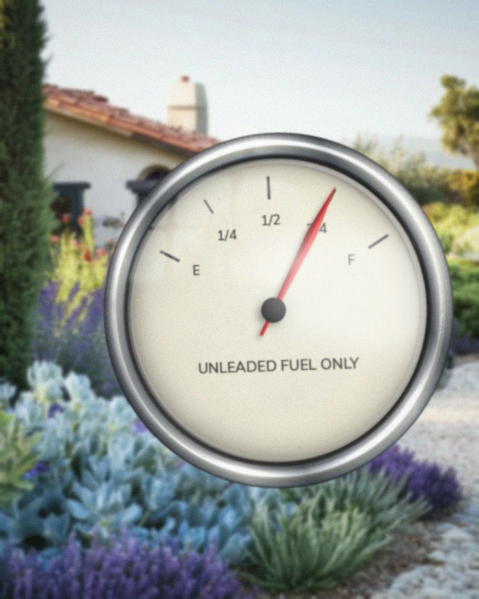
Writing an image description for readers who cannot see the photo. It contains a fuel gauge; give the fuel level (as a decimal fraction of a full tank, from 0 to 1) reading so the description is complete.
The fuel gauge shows 0.75
